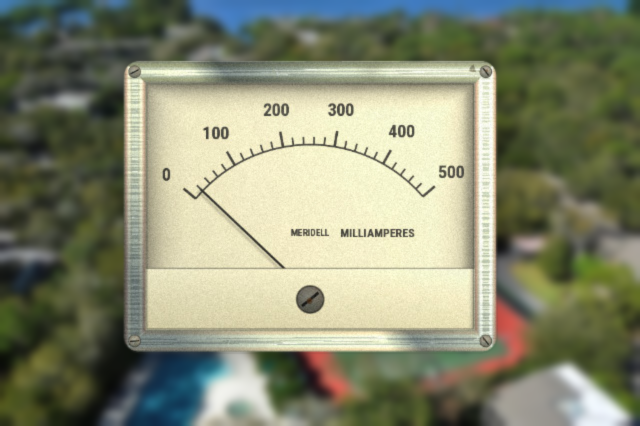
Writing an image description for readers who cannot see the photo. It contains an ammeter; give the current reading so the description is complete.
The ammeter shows 20 mA
